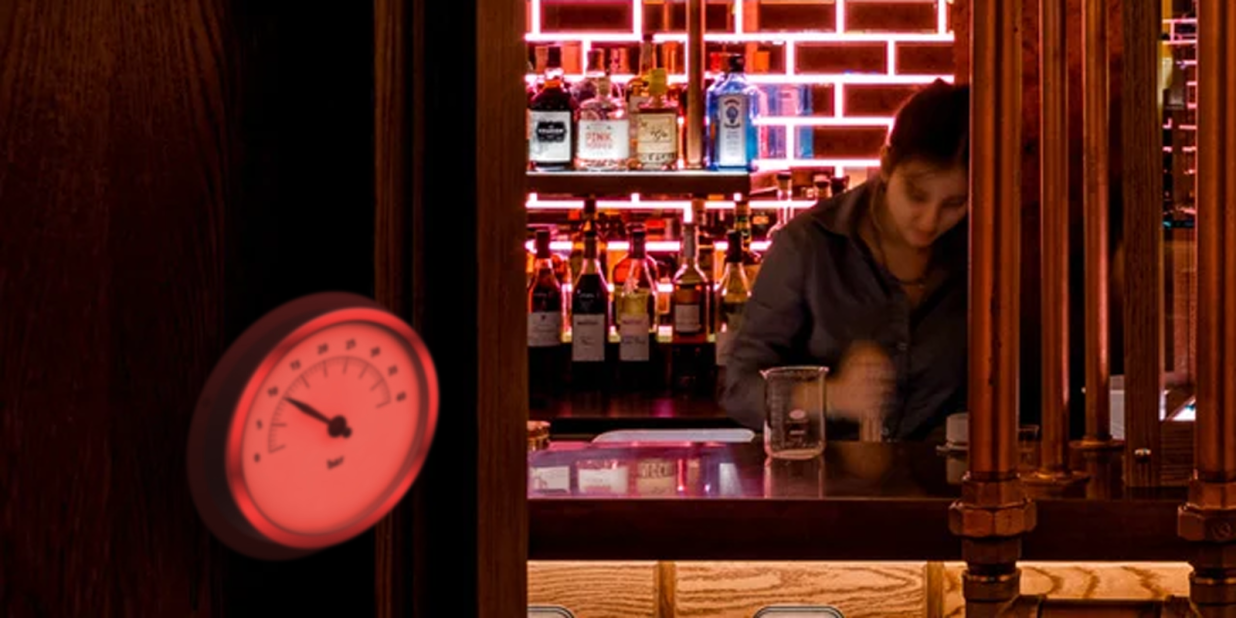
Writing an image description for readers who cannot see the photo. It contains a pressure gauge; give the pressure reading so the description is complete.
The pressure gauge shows 10 bar
